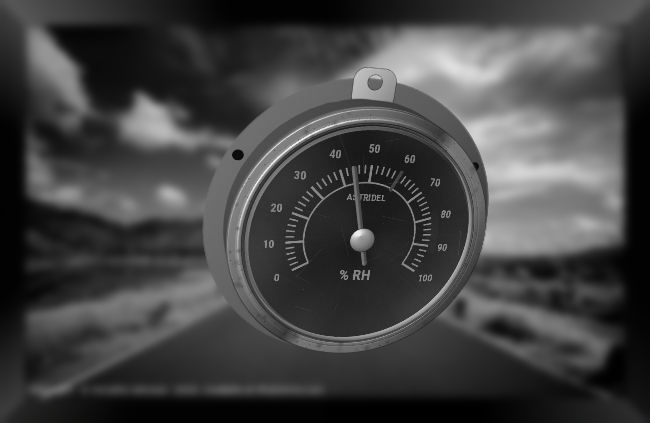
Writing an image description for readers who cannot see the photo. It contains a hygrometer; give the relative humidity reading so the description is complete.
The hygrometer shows 44 %
